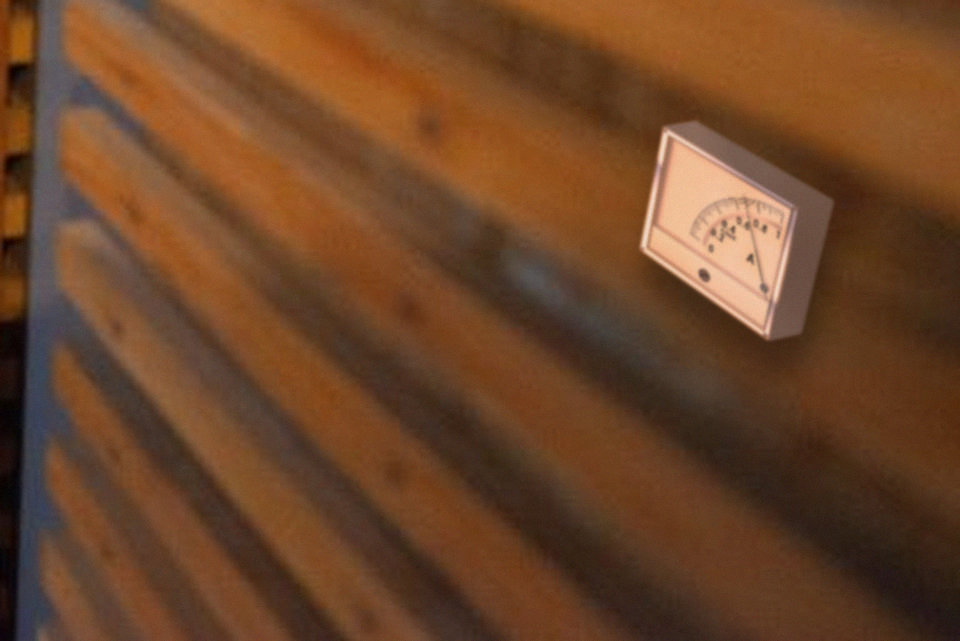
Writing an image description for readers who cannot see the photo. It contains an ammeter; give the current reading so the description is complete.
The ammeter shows 0.7 A
